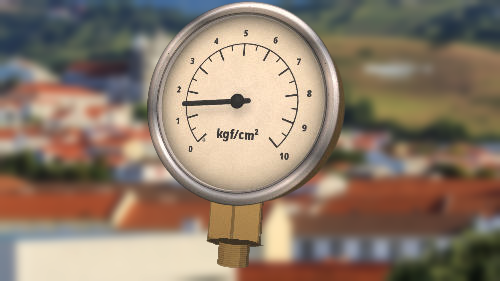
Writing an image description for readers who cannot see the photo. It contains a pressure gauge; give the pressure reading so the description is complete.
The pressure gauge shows 1.5 kg/cm²
